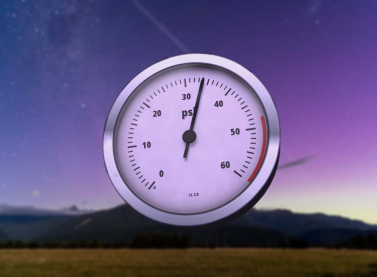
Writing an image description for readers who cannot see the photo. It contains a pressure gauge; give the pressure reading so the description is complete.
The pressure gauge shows 34 psi
